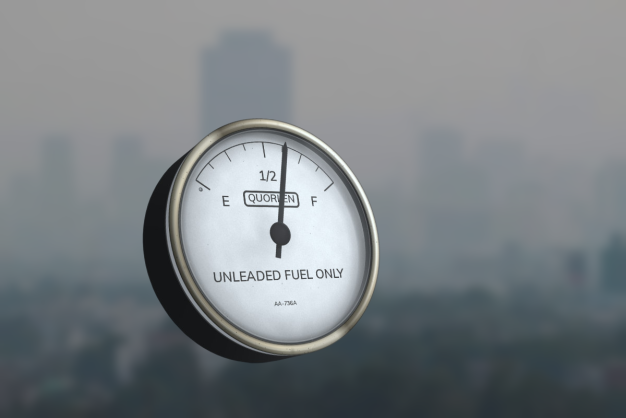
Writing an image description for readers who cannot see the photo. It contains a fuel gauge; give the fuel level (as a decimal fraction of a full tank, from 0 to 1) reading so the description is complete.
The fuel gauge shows 0.625
